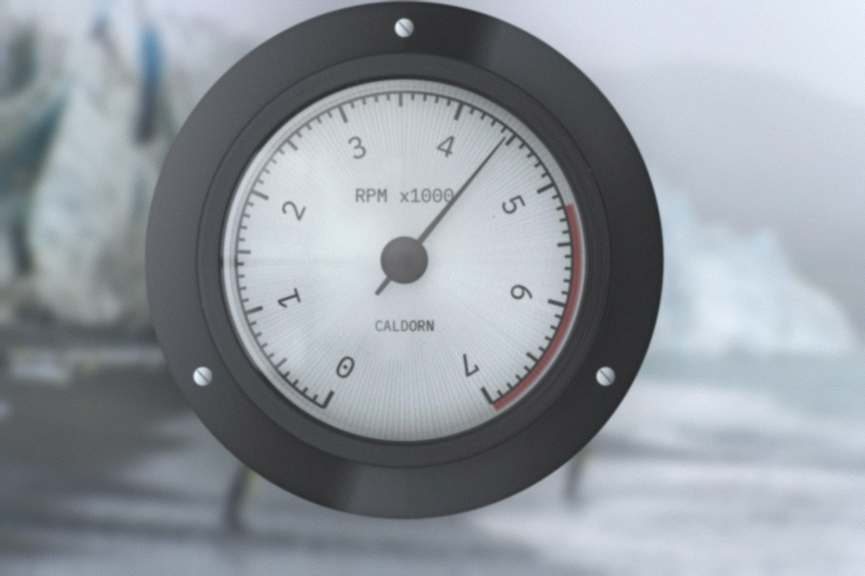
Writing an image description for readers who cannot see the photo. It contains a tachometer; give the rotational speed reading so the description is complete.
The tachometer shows 4450 rpm
